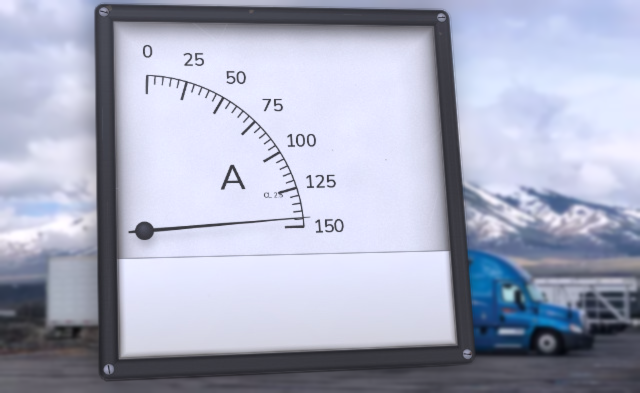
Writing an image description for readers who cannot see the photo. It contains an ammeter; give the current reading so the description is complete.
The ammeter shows 145 A
